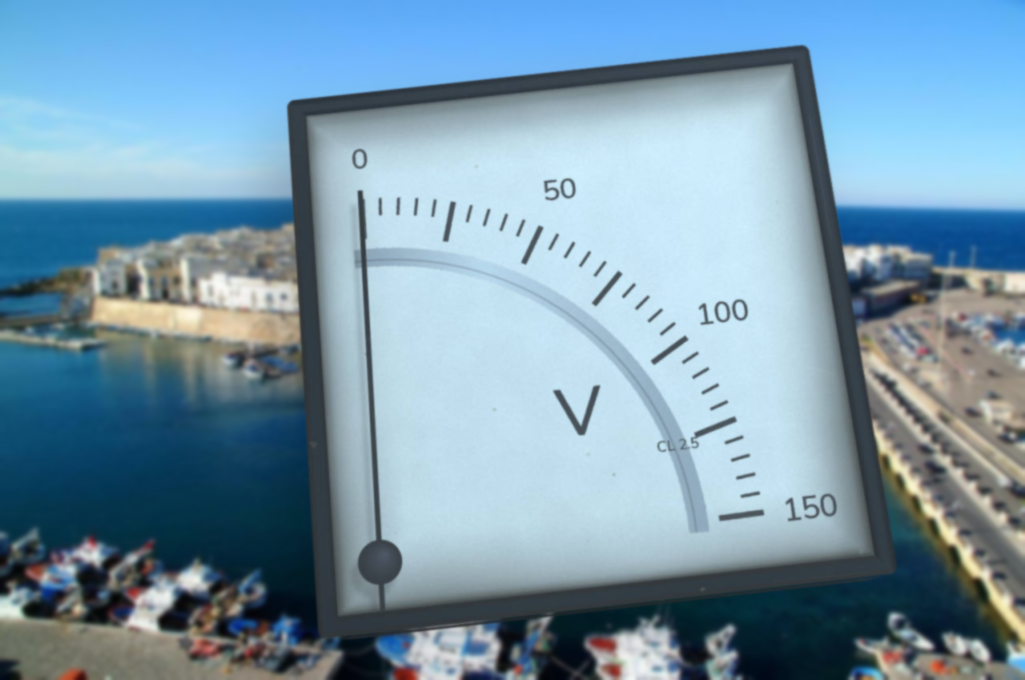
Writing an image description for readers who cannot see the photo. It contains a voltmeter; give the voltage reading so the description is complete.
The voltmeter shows 0 V
